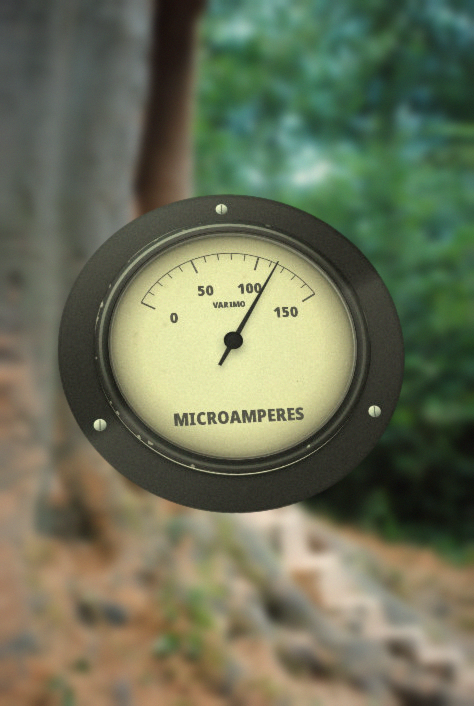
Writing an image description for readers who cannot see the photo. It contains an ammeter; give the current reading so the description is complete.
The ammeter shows 115 µA
